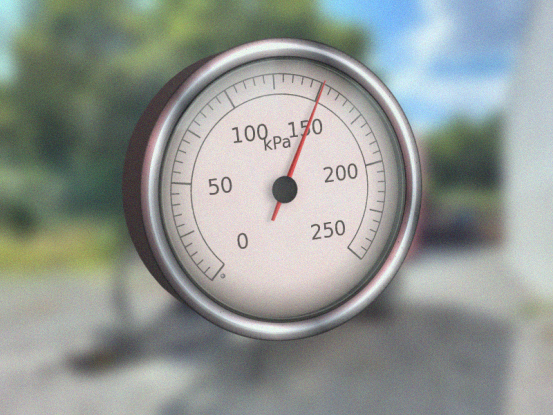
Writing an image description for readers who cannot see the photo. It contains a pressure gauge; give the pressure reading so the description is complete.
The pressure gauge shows 150 kPa
